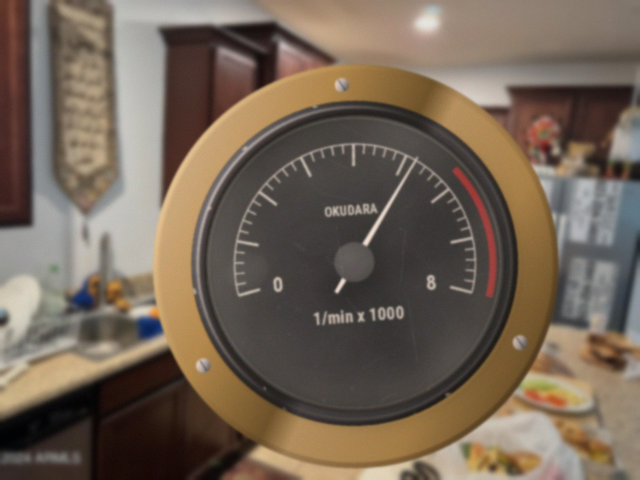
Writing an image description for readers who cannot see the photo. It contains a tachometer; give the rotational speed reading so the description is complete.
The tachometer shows 5200 rpm
